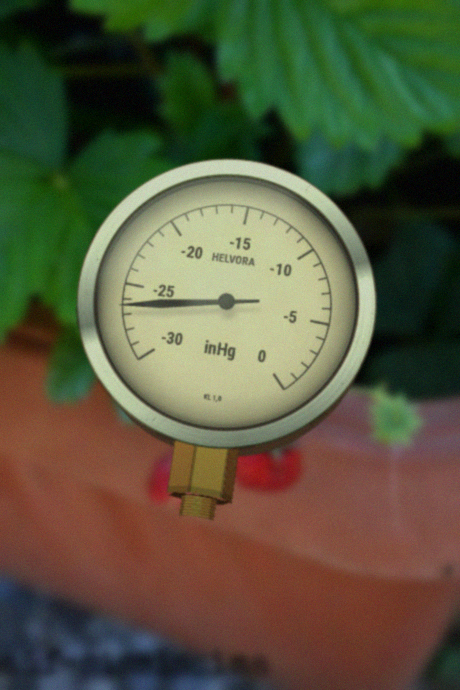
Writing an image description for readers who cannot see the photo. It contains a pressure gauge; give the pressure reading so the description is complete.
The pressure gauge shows -26.5 inHg
